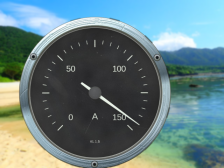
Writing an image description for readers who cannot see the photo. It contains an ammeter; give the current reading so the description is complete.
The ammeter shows 145 A
